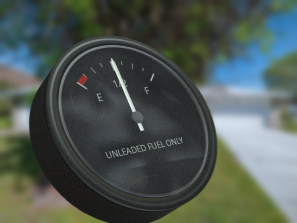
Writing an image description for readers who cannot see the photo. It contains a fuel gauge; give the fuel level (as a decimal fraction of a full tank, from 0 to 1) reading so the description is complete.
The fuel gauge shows 0.5
